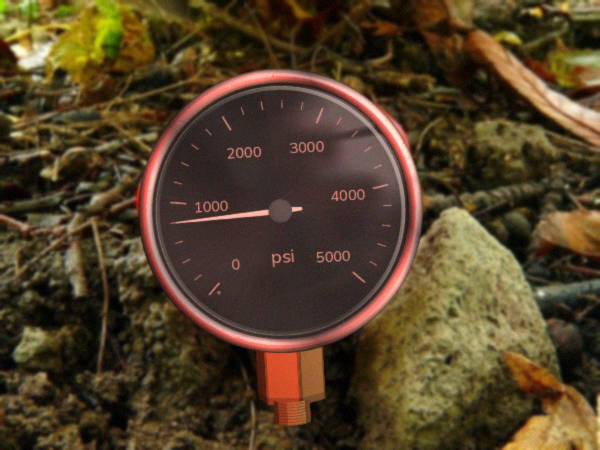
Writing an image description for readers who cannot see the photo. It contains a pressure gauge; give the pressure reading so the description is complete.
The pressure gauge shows 800 psi
